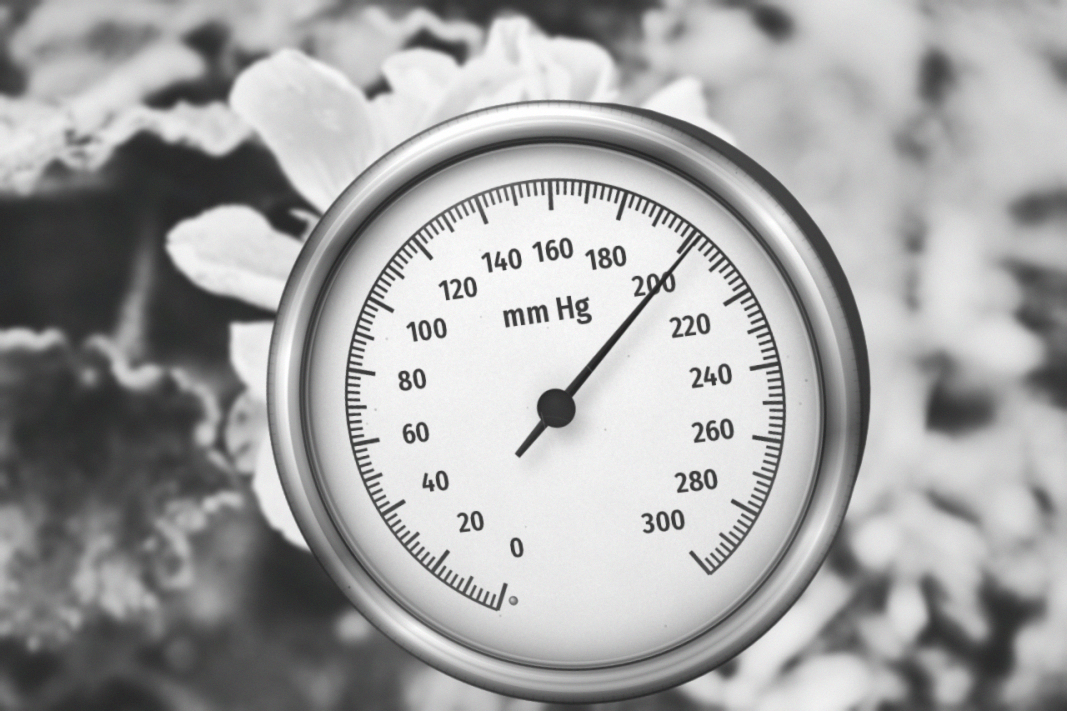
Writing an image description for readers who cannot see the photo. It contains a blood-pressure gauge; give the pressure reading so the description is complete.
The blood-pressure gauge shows 202 mmHg
